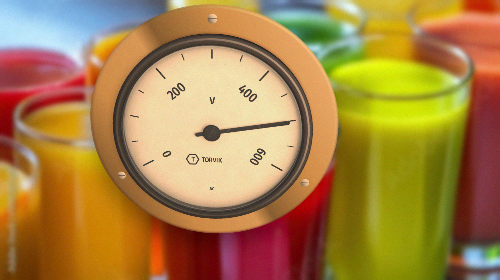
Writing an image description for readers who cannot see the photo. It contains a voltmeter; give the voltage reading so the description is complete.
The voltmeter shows 500 V
